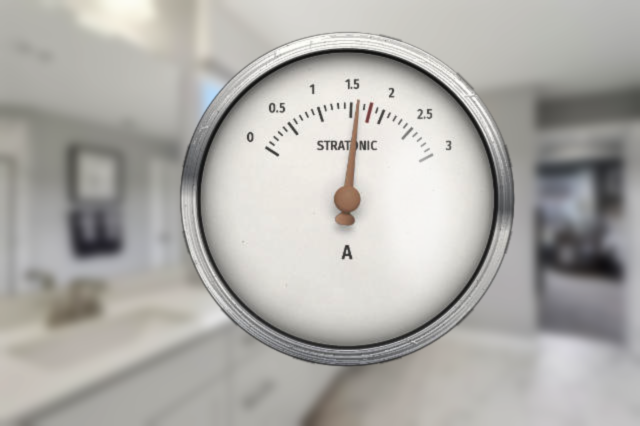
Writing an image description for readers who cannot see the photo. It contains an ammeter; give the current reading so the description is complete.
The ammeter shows 1.6 A
